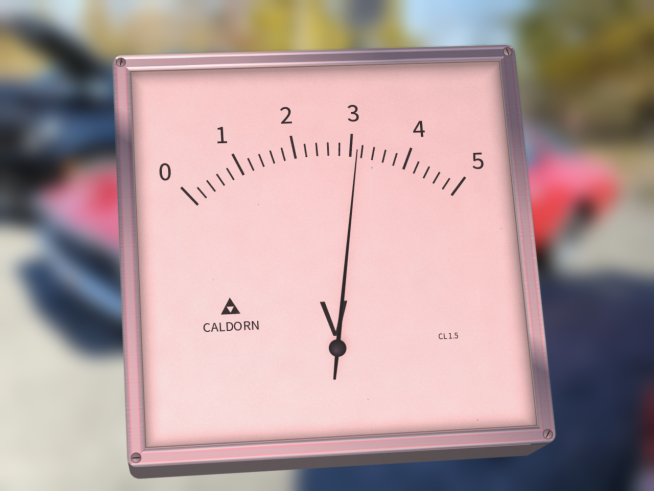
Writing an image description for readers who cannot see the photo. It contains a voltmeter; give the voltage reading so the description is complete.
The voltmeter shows 3.1 V
